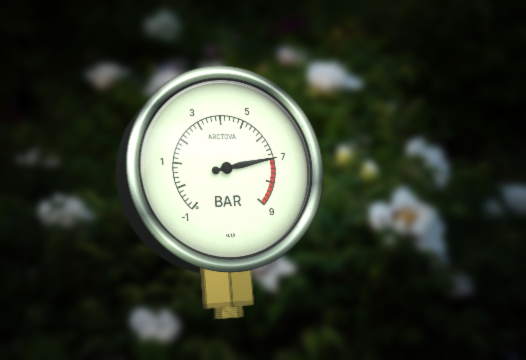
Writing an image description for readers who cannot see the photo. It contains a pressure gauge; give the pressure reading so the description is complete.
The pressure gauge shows 7 bar
